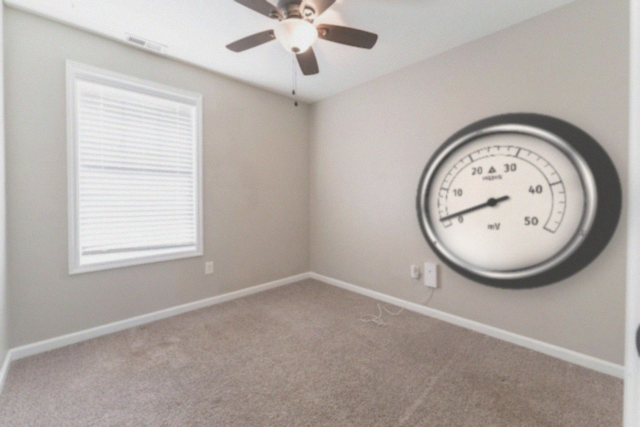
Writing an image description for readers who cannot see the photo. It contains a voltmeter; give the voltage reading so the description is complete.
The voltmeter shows 2 mV
